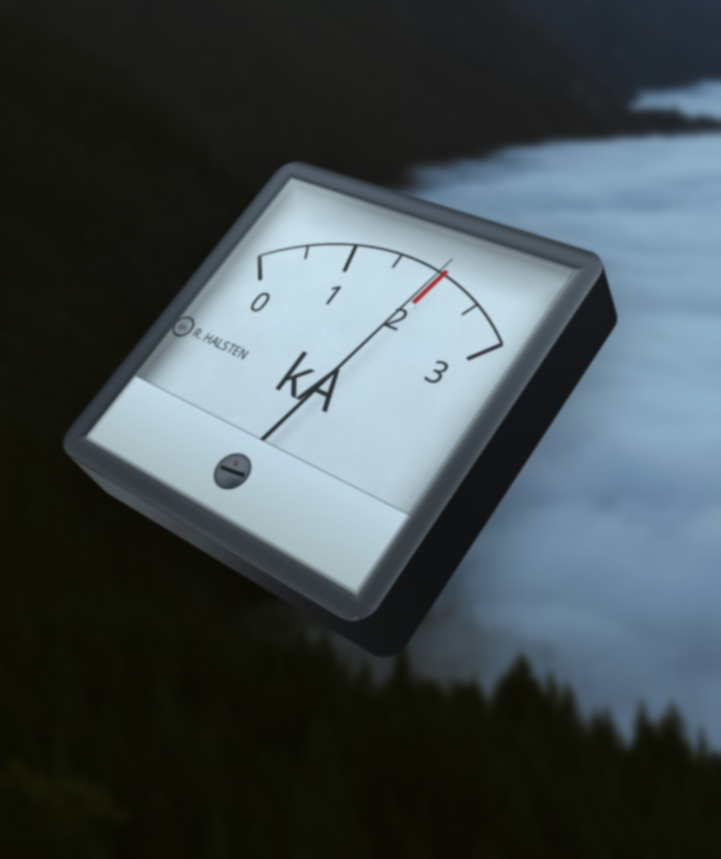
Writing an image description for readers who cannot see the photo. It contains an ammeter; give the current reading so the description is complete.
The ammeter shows 2 kA
